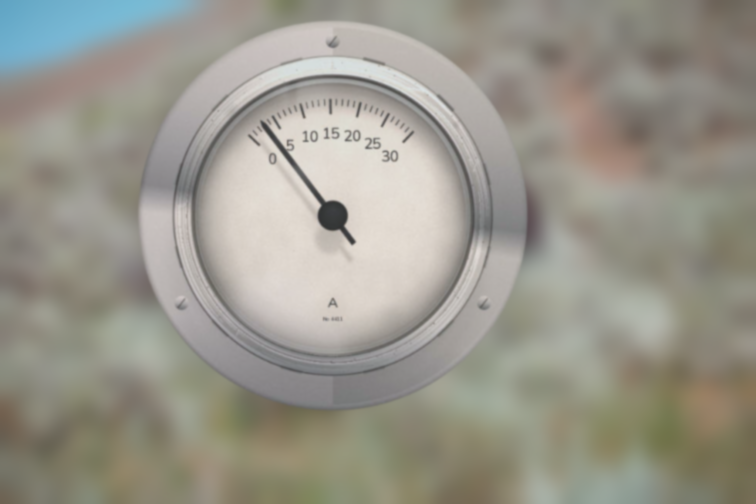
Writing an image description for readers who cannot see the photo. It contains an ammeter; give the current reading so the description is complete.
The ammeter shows 3 A
